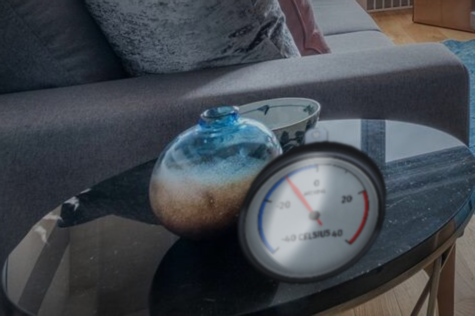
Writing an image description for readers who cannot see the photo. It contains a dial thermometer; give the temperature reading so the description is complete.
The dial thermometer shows -10 °C
